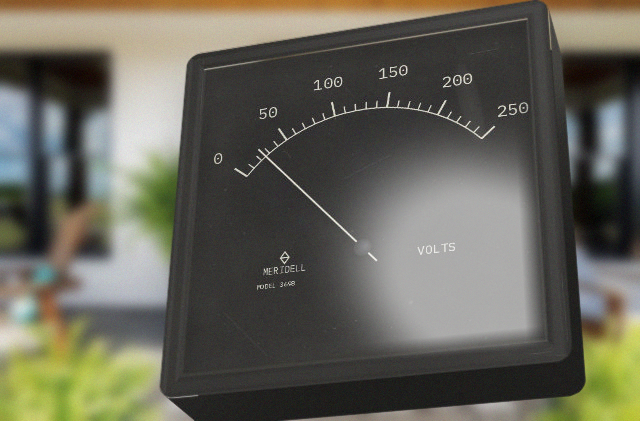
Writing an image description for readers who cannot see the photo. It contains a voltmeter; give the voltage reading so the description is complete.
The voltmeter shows 25 V
